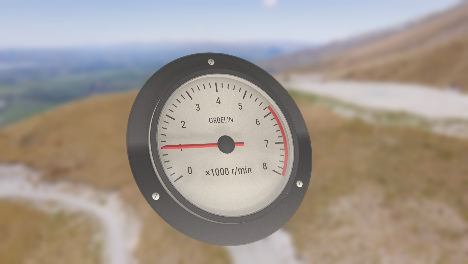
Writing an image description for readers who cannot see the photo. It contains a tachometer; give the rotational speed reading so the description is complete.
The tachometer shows 1000 rpm
